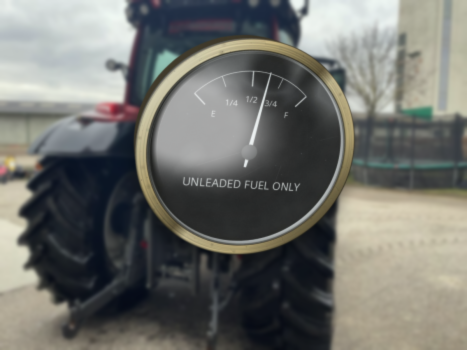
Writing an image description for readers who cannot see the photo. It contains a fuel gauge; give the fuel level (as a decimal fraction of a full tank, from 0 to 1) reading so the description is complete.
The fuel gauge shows 0.625
